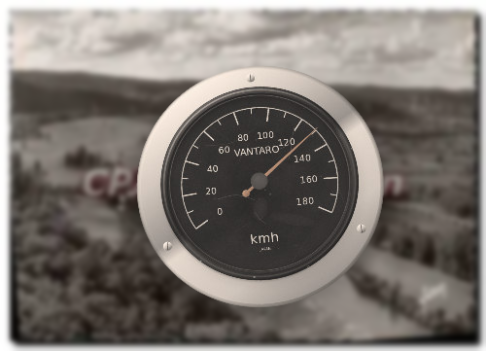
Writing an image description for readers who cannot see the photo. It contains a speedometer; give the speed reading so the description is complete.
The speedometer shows 130 km/h
